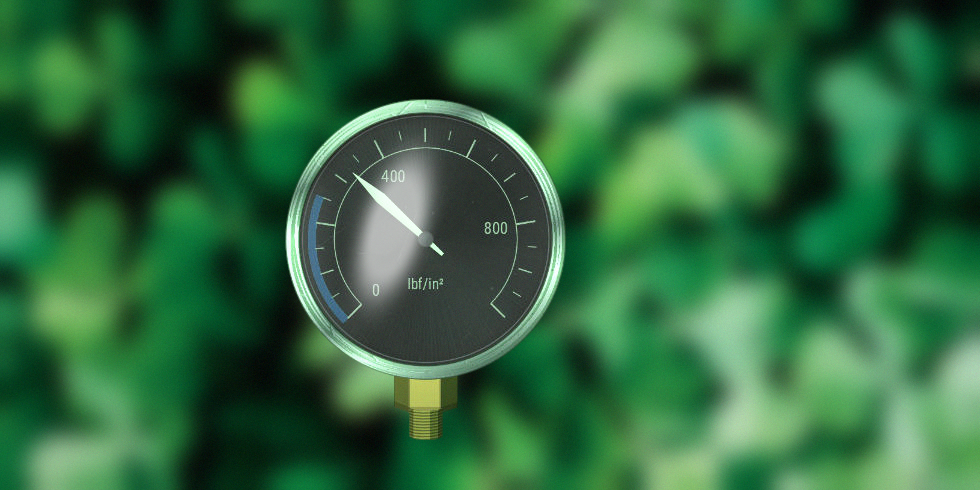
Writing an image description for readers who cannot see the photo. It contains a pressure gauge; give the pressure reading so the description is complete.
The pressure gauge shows 325 psi
